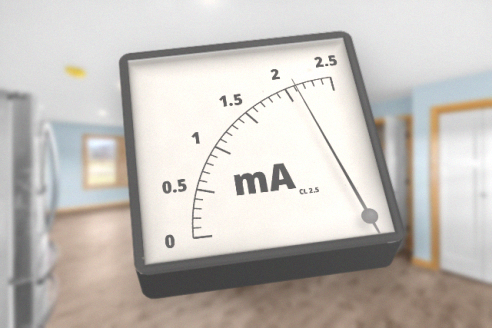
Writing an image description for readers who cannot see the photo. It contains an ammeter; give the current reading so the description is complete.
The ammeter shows 2.1 mA
